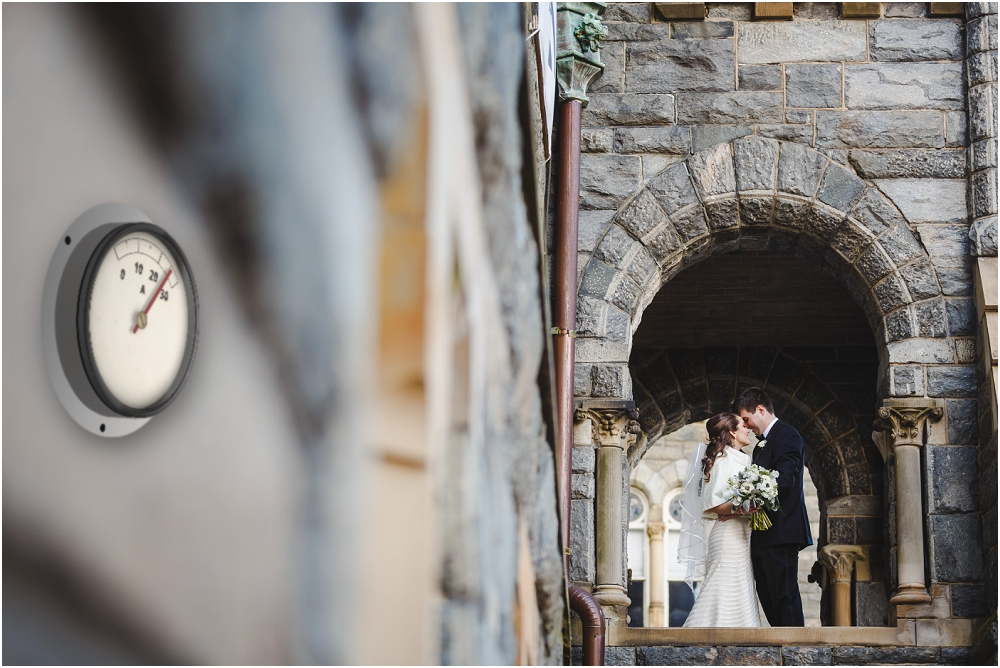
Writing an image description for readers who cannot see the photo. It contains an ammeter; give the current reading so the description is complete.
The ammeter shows 25 A
